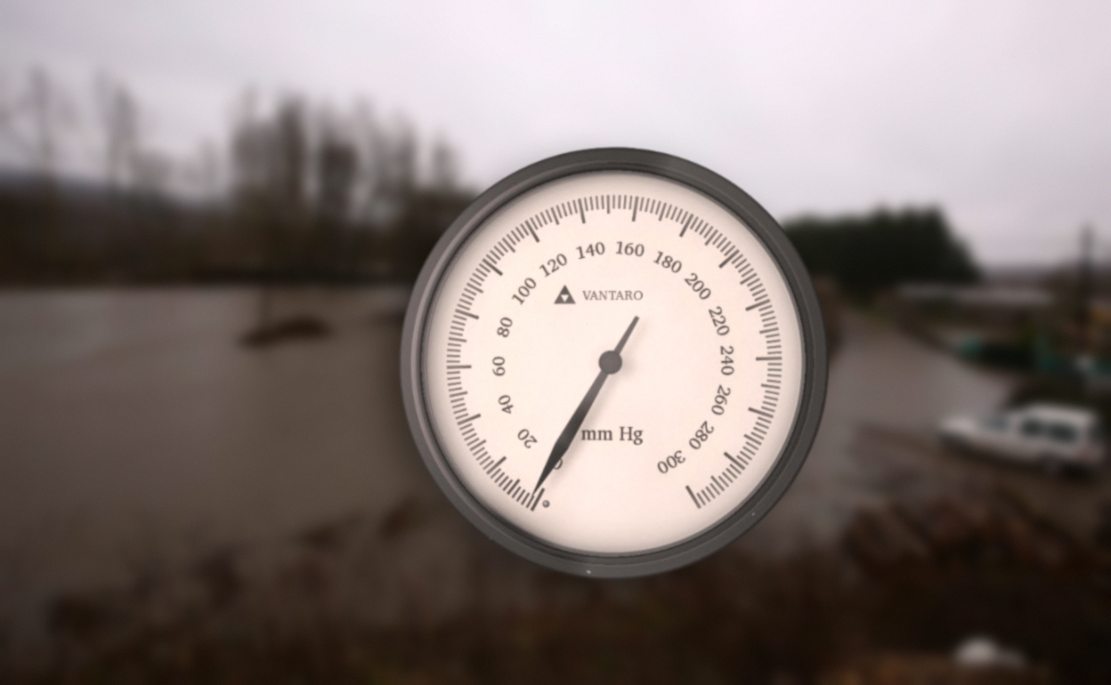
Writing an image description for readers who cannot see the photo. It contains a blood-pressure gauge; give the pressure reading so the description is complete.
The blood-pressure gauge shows 2 mmHg
